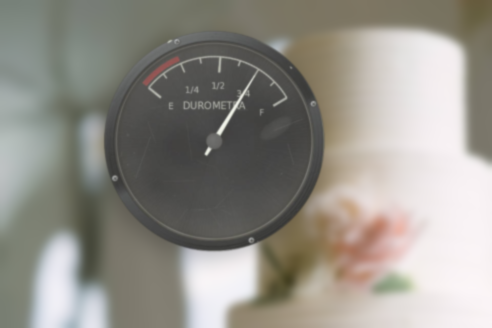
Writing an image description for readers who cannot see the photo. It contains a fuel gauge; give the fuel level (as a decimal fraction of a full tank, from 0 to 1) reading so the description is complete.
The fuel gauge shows 0.75
